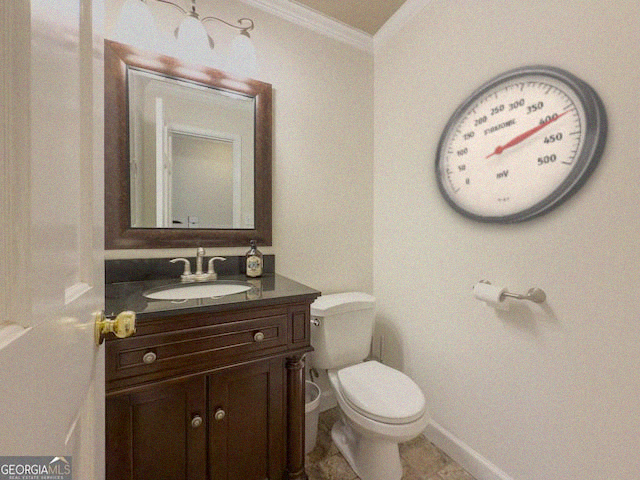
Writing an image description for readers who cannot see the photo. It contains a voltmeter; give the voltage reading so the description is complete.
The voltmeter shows 410 mV
